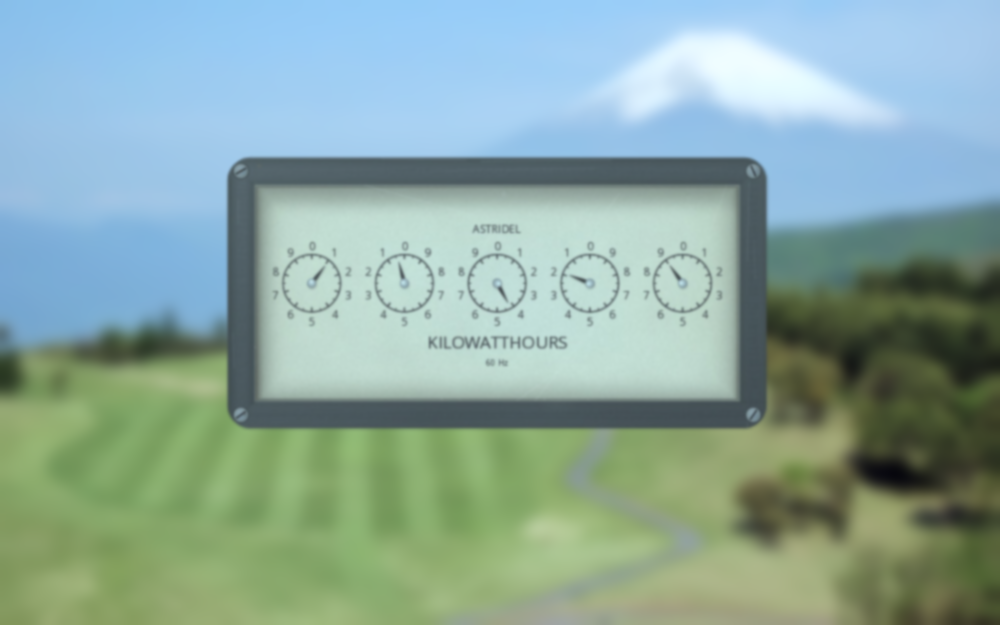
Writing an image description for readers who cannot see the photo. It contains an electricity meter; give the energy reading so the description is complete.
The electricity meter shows 10419 kWh
